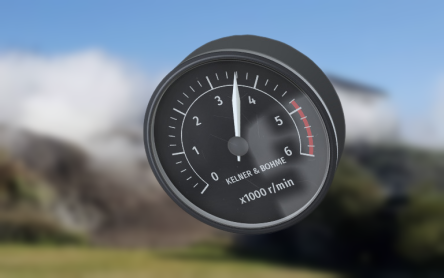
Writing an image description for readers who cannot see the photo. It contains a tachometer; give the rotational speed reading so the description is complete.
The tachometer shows 3600 rpm
